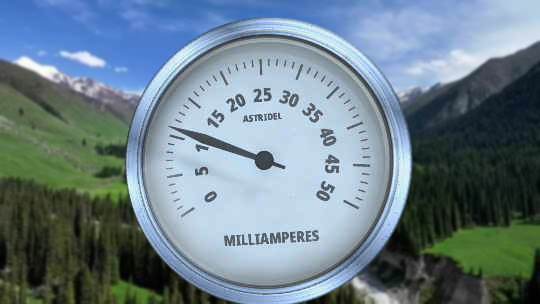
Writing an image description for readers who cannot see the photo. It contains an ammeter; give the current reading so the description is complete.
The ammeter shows 11 mA
